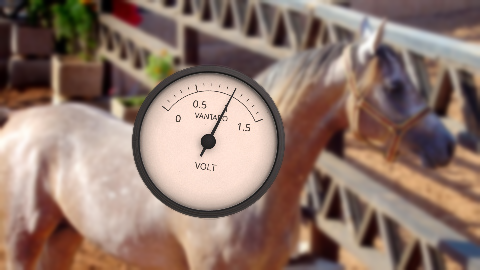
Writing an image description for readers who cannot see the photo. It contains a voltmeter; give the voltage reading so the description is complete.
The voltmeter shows 1 V
